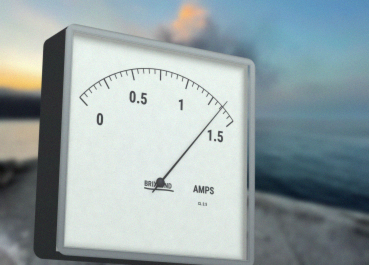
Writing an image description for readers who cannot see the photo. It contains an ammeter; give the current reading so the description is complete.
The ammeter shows 1.35 A
